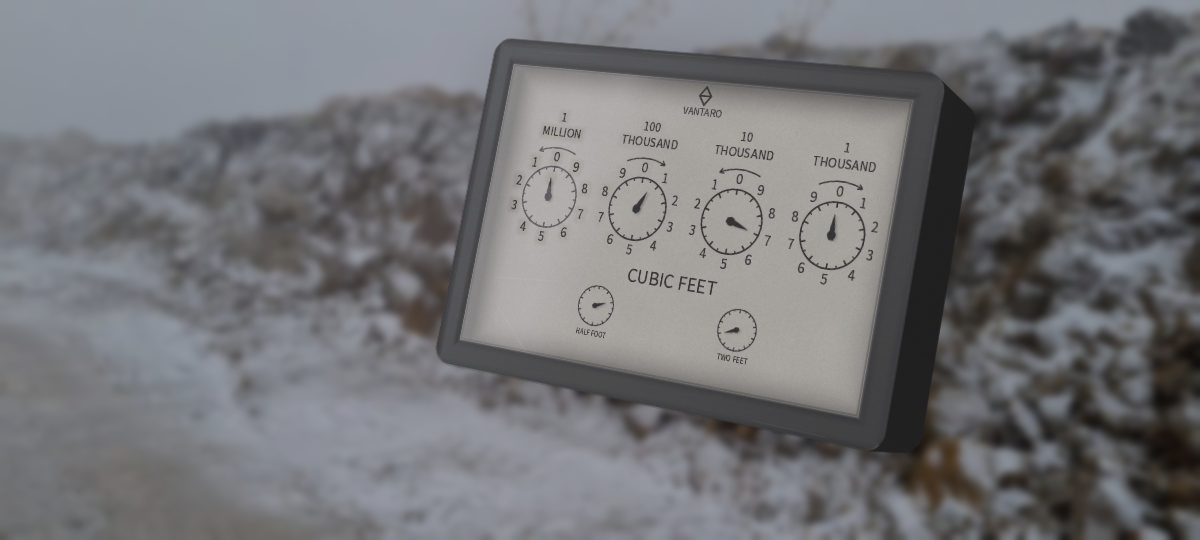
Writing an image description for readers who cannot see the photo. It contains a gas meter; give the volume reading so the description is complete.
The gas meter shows 7000 ft³
